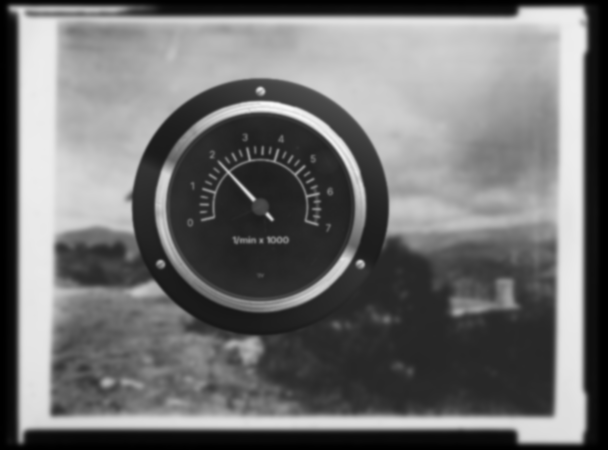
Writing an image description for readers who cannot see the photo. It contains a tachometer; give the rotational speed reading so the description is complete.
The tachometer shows 2000 rpm
